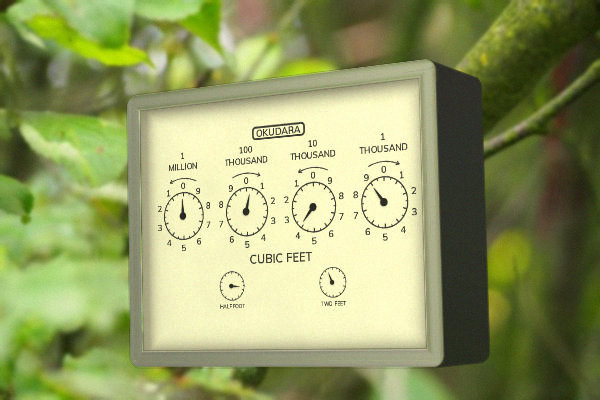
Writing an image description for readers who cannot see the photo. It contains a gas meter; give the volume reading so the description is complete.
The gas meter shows 3900 ft³
